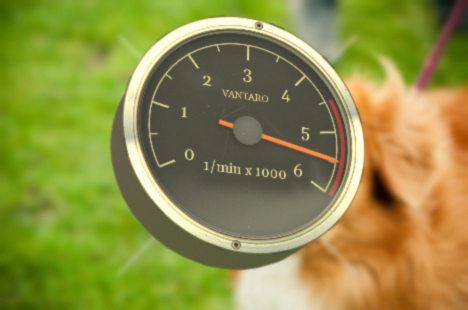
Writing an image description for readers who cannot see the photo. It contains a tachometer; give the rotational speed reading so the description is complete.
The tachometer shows 5500 rpm
